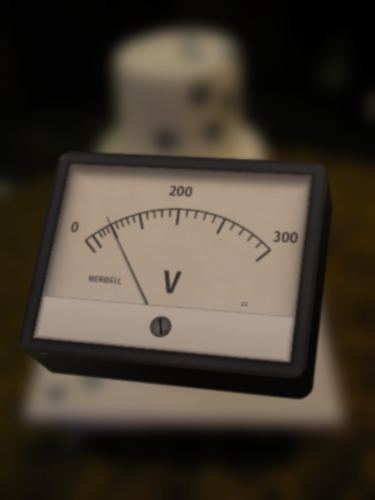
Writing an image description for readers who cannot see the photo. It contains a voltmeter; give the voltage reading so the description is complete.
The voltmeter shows 100 V
